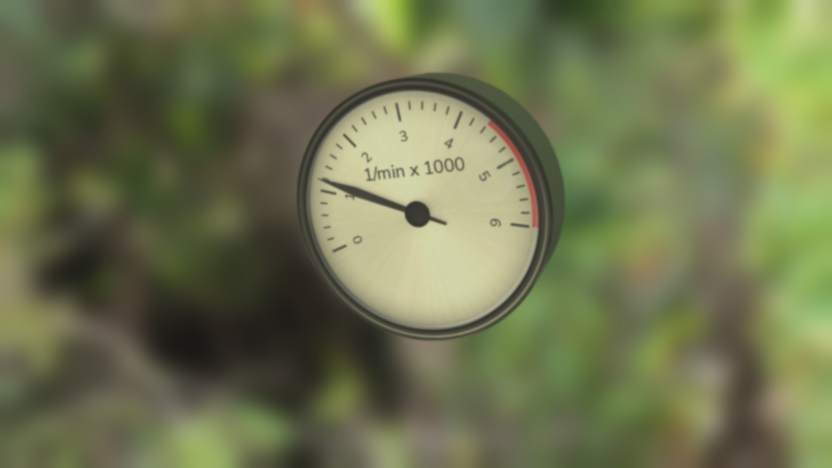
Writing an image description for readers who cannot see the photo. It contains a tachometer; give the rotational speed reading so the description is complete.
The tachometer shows 1200 rpm
